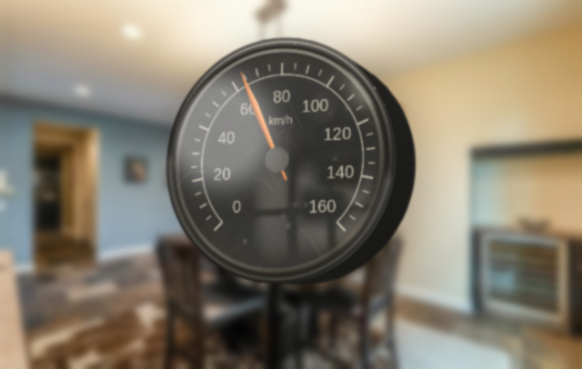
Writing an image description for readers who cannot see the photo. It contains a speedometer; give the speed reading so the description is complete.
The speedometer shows 65 km/h
